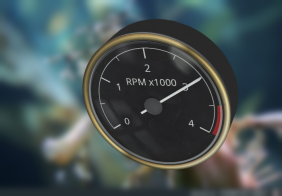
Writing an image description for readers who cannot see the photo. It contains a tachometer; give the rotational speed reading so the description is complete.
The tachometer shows 3000 rpm
